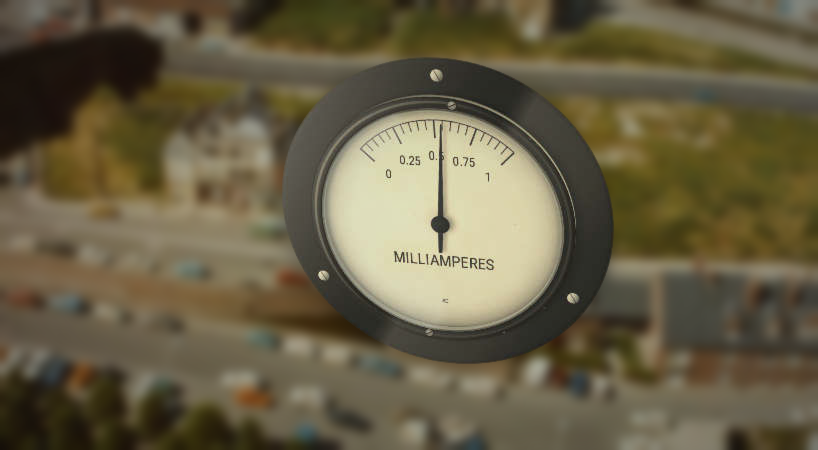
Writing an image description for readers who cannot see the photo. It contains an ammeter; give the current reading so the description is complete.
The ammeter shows 0.55 mA
